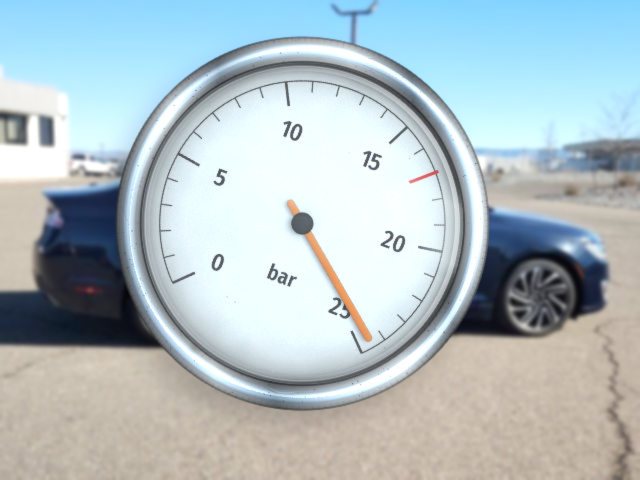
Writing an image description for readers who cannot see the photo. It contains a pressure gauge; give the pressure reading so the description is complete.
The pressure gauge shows 24.5 bar
